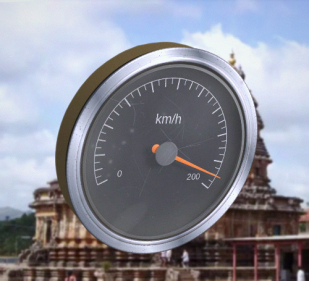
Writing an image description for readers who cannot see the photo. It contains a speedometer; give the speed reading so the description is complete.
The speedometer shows 190 km/h
